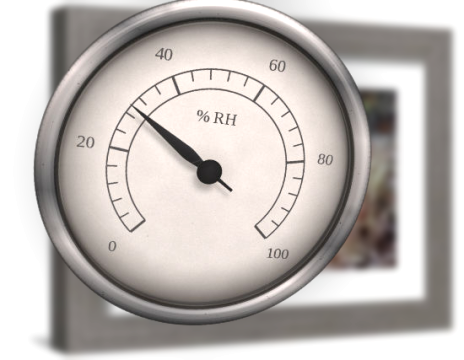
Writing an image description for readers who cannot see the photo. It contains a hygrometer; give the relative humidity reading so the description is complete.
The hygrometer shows 30 %
